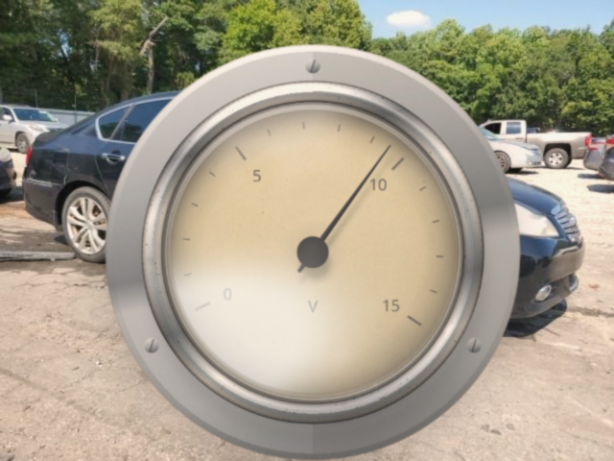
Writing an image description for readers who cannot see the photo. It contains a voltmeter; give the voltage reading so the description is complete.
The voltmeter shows 9.5 V
